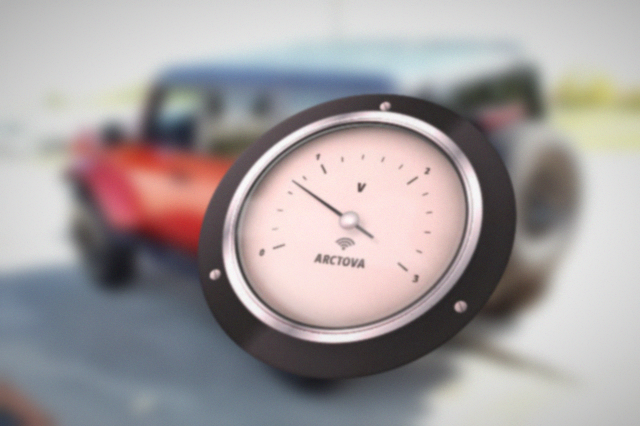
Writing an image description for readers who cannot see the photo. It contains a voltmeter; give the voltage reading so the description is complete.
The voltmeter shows 0.7 V
